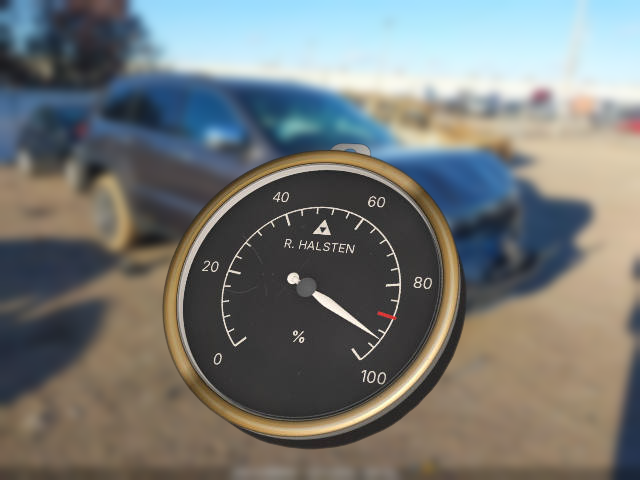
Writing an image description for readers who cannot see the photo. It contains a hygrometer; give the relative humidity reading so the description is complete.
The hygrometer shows 94 %
